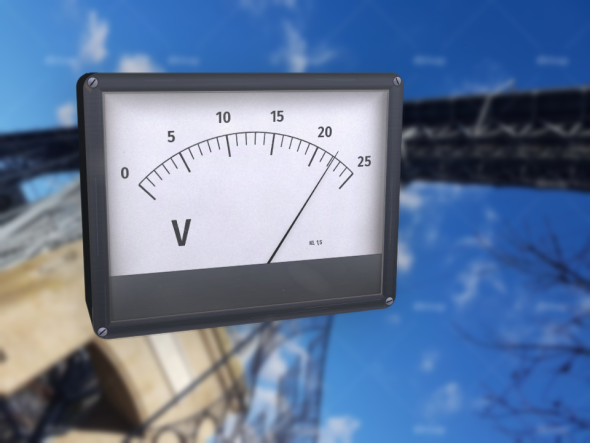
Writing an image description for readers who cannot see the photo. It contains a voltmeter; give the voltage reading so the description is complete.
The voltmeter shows 22 V
